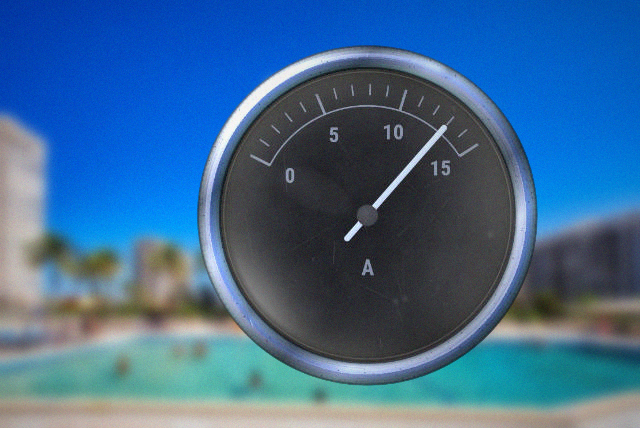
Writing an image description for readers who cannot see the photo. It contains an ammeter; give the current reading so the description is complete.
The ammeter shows 13 A
